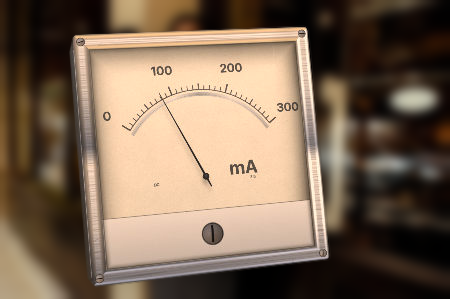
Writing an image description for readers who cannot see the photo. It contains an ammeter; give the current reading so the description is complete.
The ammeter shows 80 mA
